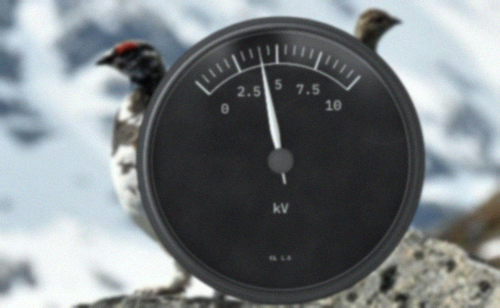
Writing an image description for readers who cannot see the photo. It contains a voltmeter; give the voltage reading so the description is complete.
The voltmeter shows 4 kV
